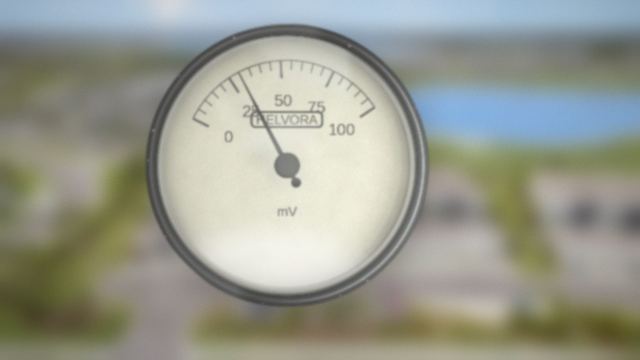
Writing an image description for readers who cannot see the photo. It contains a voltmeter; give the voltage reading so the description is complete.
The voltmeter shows 30 mV
